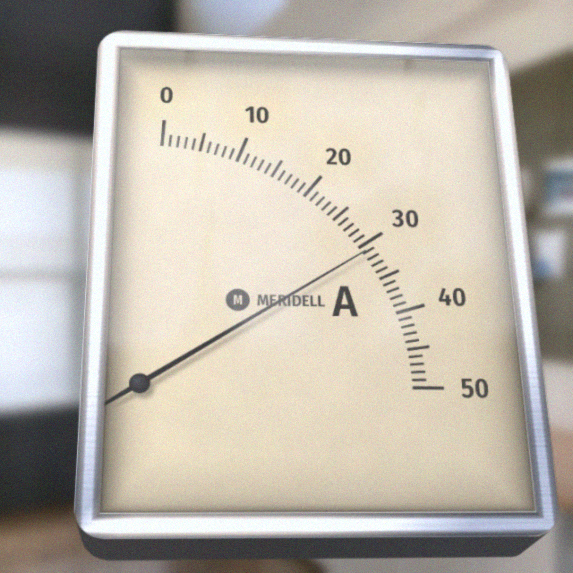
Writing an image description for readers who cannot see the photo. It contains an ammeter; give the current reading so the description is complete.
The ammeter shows 31 A
